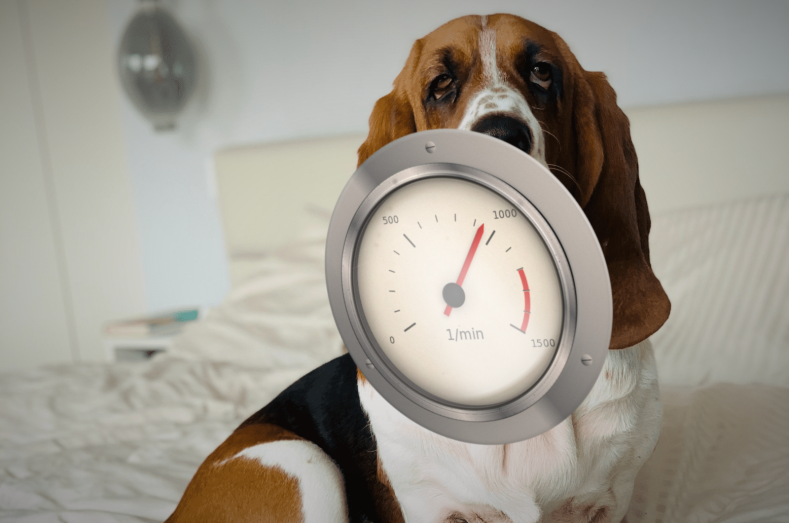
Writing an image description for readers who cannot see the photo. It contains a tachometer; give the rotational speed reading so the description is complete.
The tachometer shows 950 rpm
